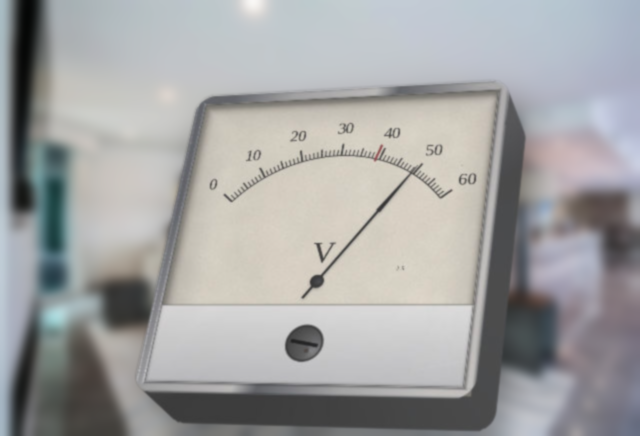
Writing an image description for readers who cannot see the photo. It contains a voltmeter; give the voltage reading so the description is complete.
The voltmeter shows 50 V
